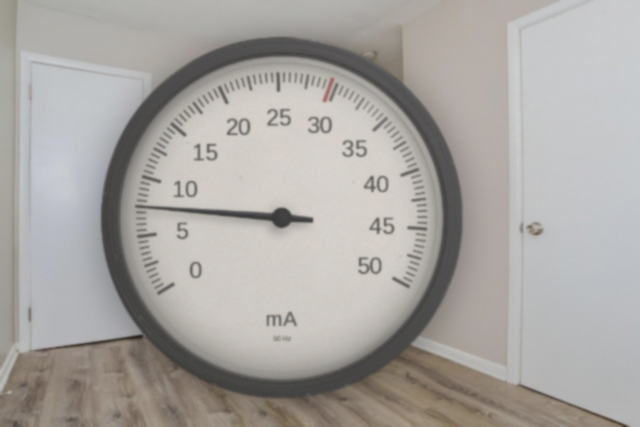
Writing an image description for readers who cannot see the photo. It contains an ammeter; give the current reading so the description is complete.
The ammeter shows 7.5 mA
